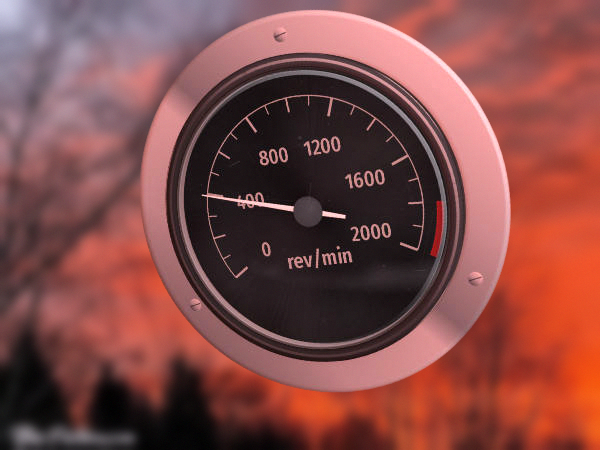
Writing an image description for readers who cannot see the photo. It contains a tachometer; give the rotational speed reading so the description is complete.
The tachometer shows 400 rpm
